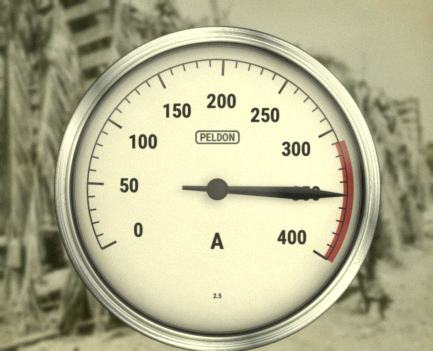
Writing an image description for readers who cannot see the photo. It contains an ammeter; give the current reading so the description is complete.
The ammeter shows 350 A
